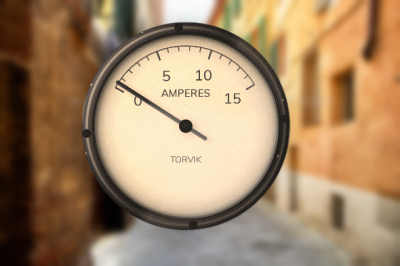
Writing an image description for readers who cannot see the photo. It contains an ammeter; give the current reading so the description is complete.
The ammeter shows 0.5 A
